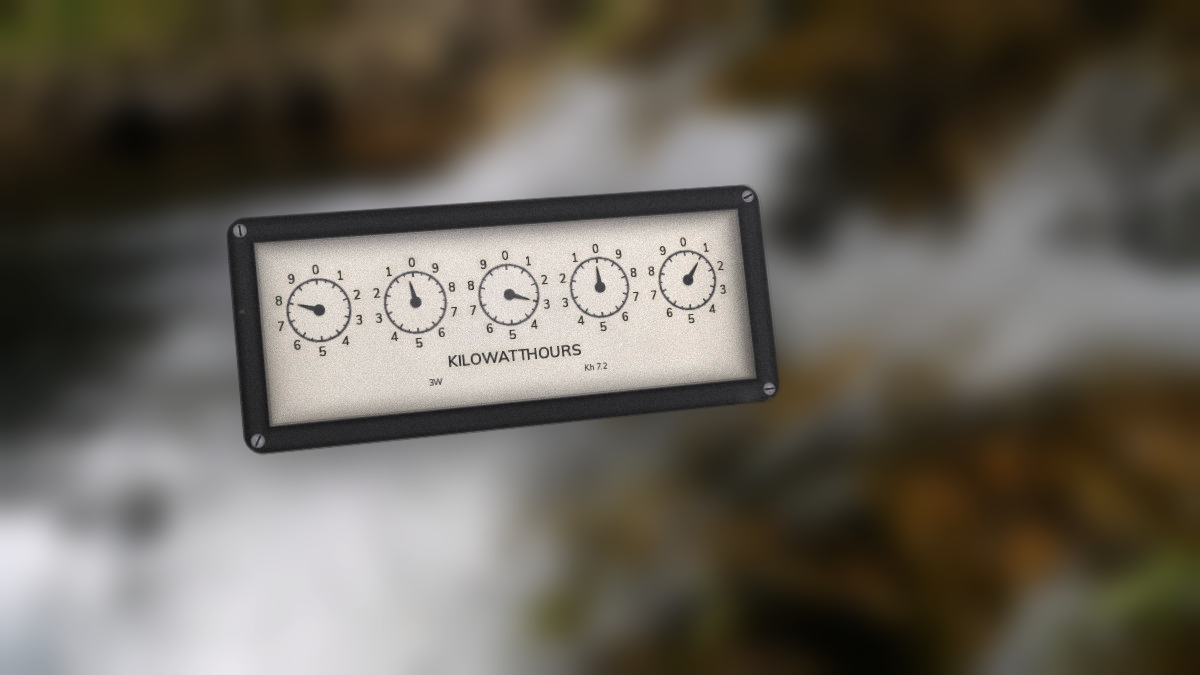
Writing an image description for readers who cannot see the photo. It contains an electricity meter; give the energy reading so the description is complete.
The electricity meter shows 80301 kWh
